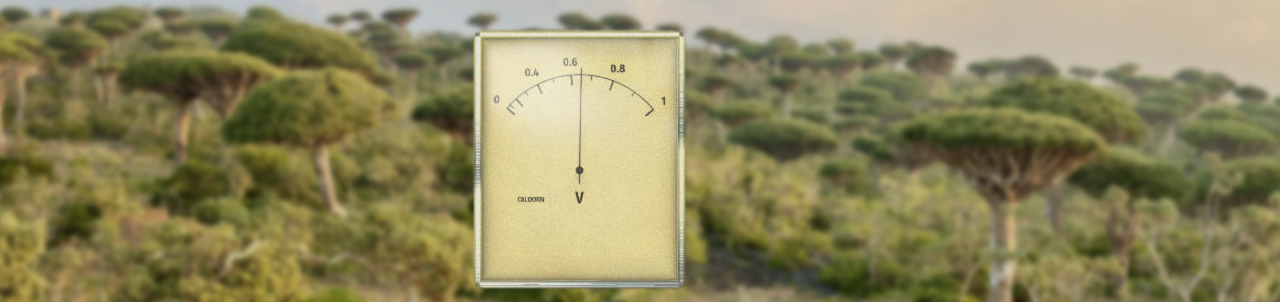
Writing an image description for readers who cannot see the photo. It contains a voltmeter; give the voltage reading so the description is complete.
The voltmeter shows 0.65 V
